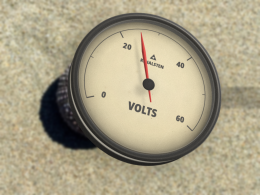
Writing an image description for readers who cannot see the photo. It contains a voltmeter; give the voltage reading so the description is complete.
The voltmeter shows 25 V
